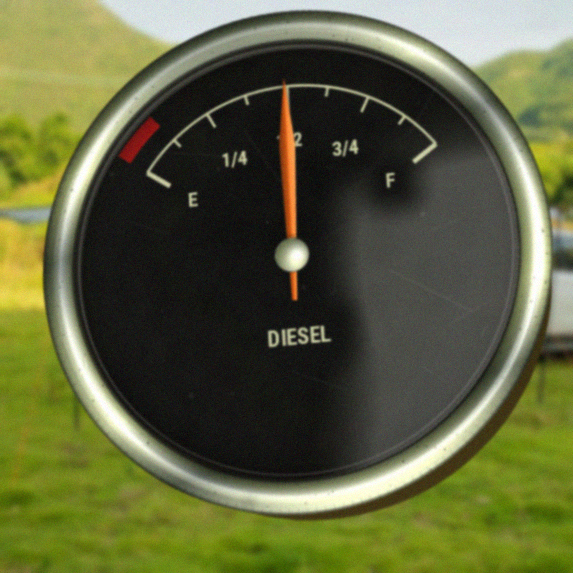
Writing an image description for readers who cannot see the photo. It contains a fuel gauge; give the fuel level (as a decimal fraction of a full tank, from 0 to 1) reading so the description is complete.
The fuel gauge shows 0.5
